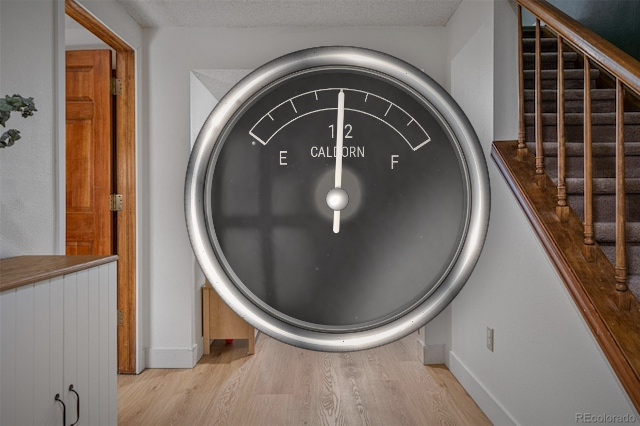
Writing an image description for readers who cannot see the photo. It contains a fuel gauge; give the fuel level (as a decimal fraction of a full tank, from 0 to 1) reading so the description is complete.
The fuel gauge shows 0.5
